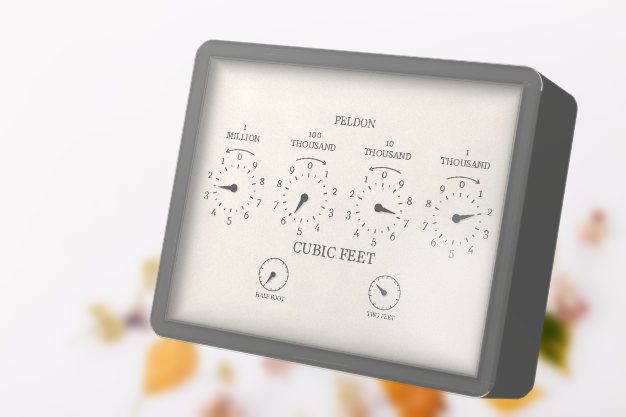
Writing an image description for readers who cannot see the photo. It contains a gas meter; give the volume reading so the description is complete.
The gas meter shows 257200 ft³
